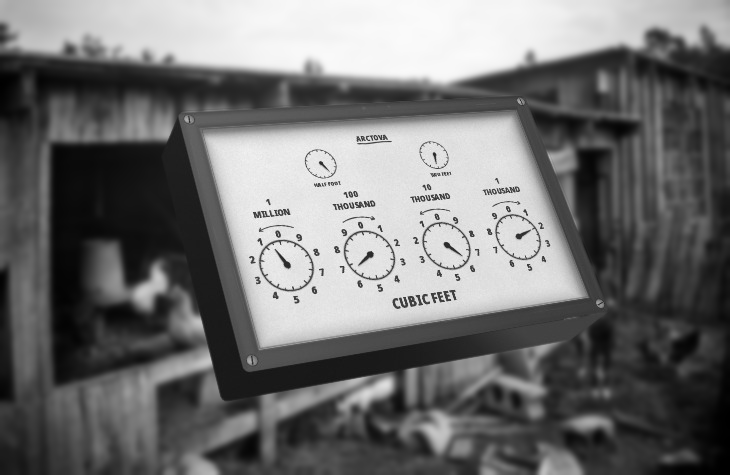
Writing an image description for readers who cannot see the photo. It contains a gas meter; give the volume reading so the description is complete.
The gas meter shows 66200 ft³
